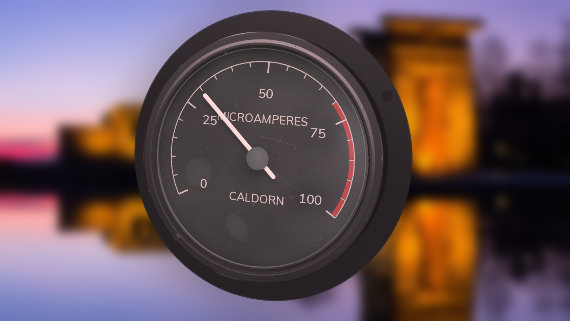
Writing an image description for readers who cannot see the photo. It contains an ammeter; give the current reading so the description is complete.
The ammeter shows 30 µA
